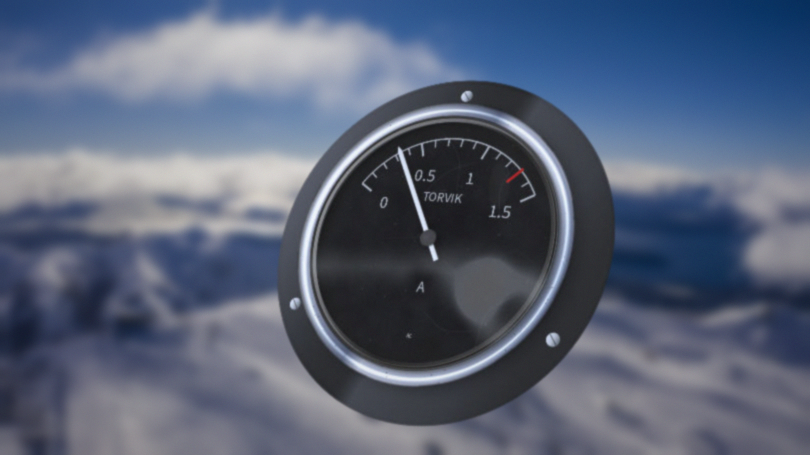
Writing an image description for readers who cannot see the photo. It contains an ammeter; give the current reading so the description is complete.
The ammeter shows 0.35 A
